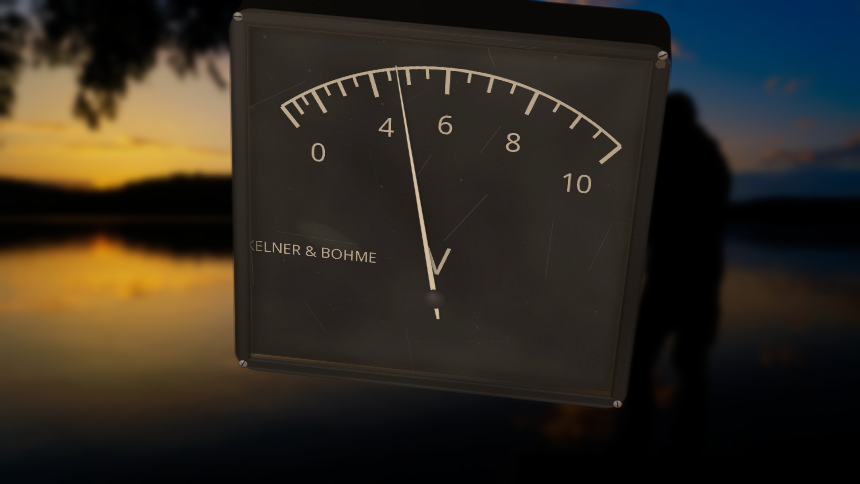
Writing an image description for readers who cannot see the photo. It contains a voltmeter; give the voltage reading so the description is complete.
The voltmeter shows 4.75 V
